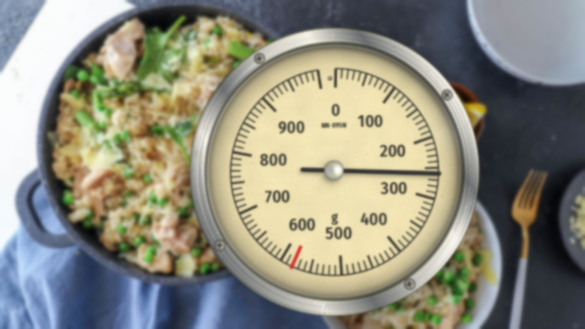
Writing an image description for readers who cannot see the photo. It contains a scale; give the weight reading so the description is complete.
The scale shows 260 g
